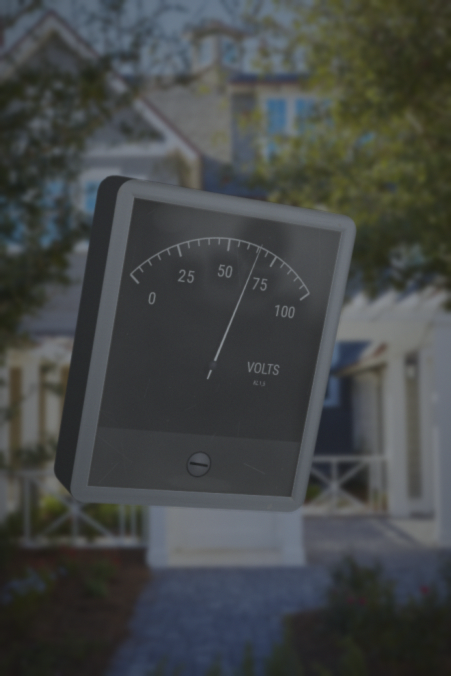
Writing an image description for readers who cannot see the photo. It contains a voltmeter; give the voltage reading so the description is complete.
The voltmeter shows 65 V
